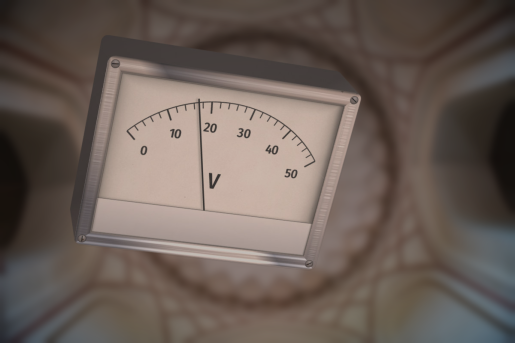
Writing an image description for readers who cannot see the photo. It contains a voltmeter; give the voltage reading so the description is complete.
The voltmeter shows 17 V
